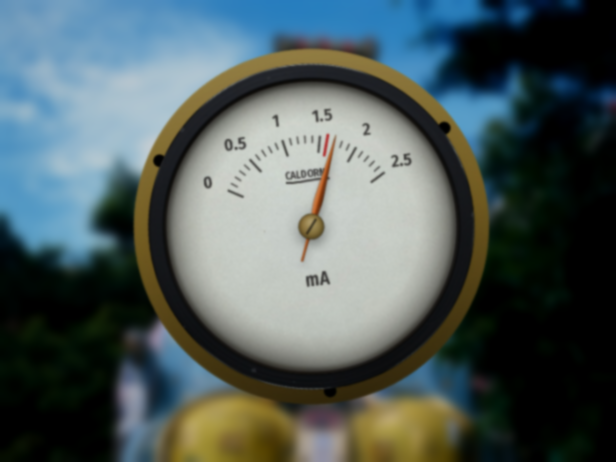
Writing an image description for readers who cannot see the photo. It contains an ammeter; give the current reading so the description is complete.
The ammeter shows 1.7 mA
